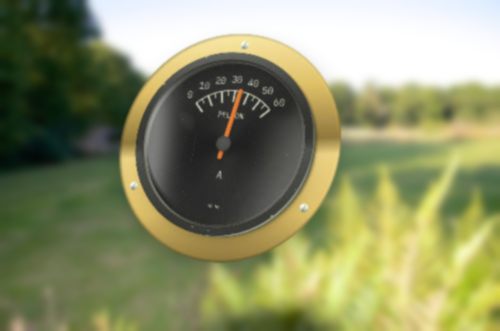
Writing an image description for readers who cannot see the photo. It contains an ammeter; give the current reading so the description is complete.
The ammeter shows 35 A
